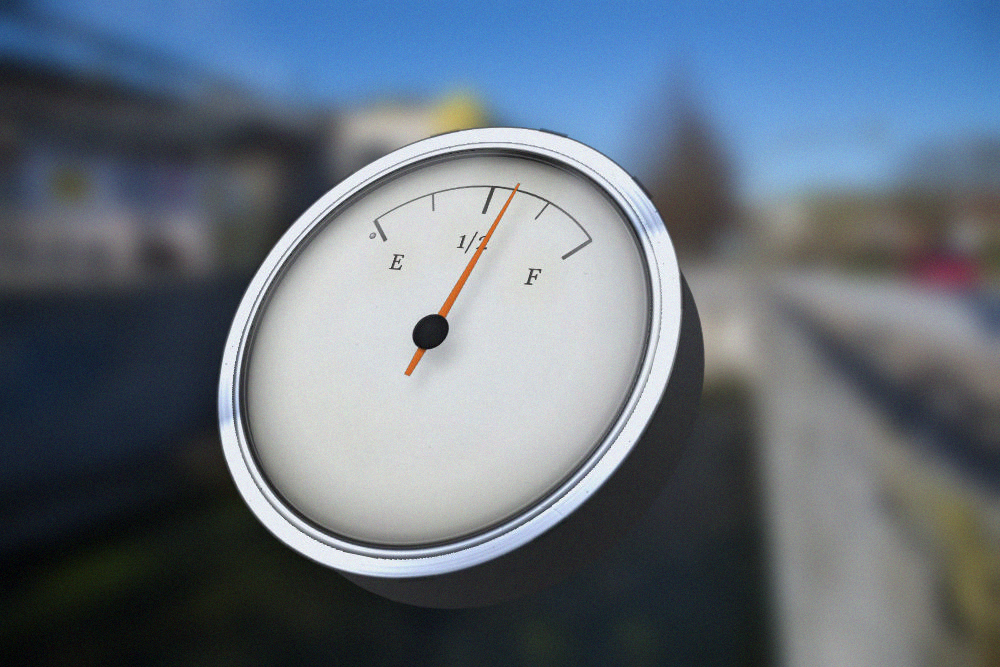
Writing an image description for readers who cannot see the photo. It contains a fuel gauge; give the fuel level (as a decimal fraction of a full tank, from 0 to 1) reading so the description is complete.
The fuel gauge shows 0.625
